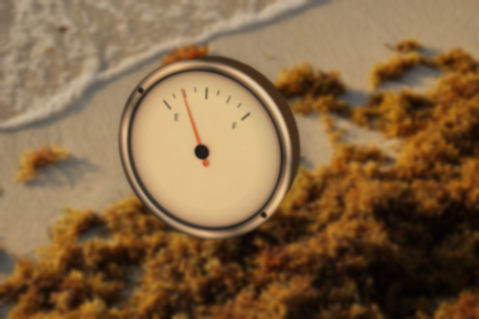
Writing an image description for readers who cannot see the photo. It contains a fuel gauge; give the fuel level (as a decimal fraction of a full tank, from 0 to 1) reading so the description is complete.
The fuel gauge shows 0.25
